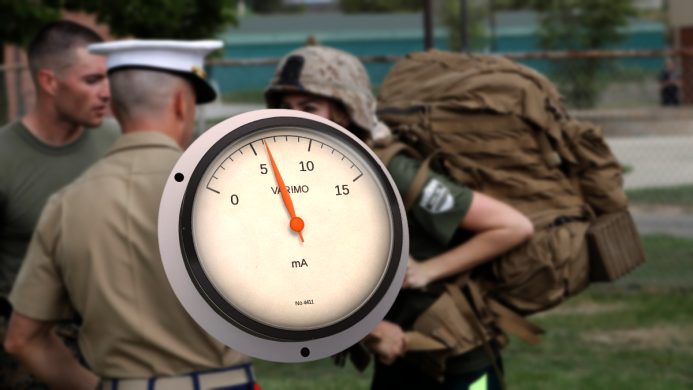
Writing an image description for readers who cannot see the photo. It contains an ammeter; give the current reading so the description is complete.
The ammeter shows 6 mA
